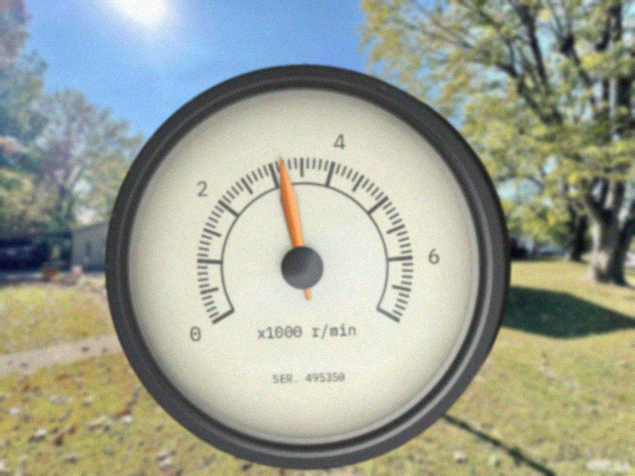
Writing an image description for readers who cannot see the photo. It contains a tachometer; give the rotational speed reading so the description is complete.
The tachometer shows 3200 rpm
